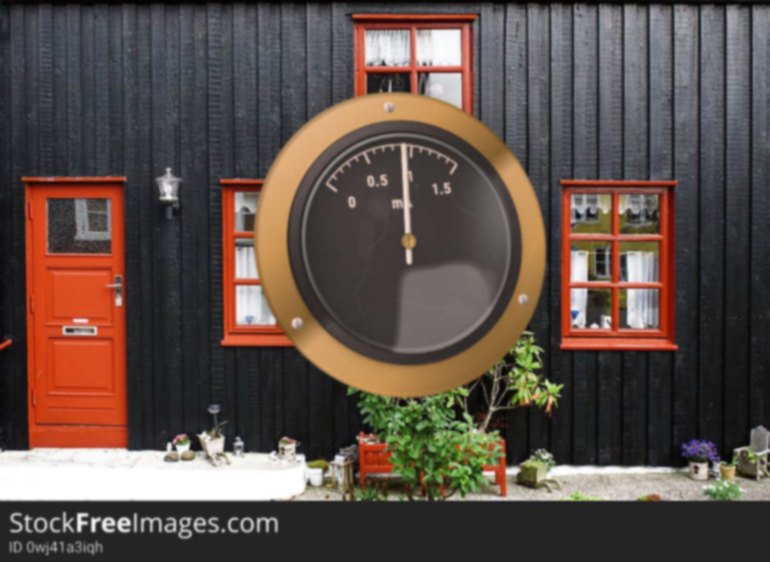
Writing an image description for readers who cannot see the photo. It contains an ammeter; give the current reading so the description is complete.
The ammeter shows 0.9 mA
